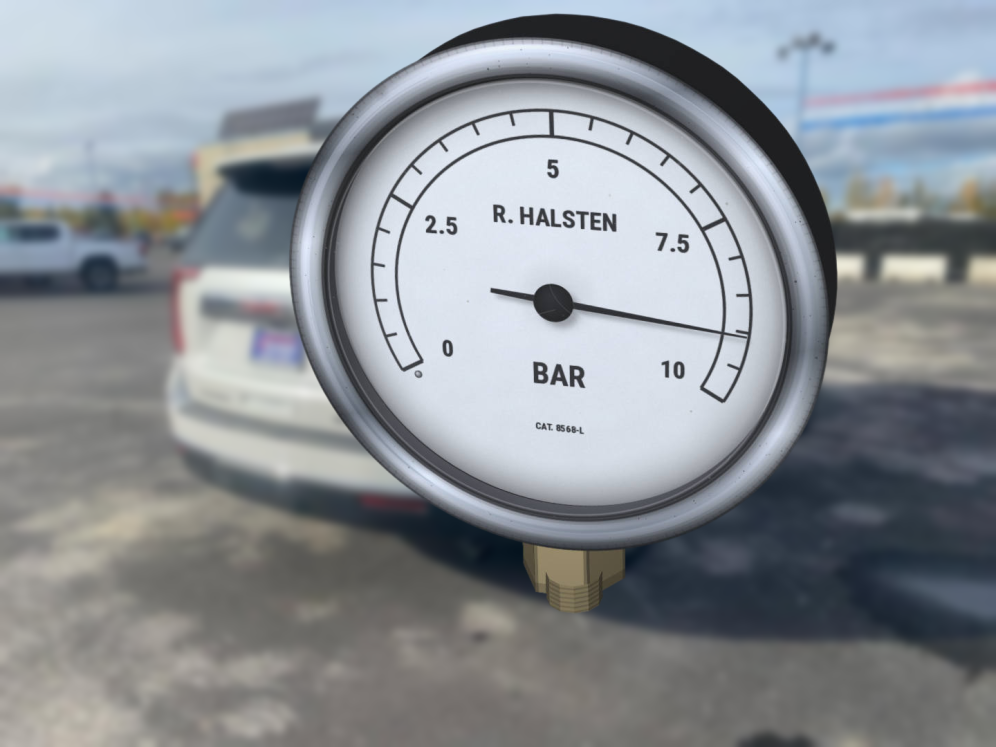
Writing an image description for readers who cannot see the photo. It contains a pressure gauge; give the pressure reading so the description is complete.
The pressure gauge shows 9 bar
